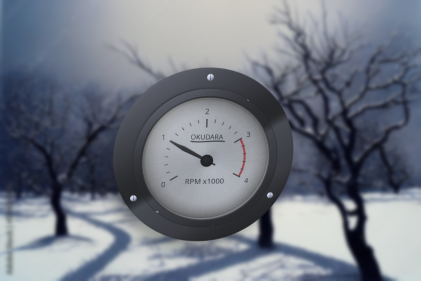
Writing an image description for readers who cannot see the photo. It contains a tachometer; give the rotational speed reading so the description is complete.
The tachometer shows 1000 rpm
